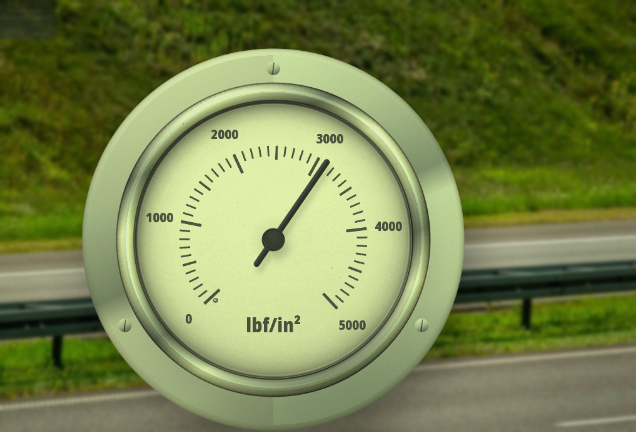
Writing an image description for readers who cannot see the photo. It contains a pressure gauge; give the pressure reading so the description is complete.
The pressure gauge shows 3100 psi
